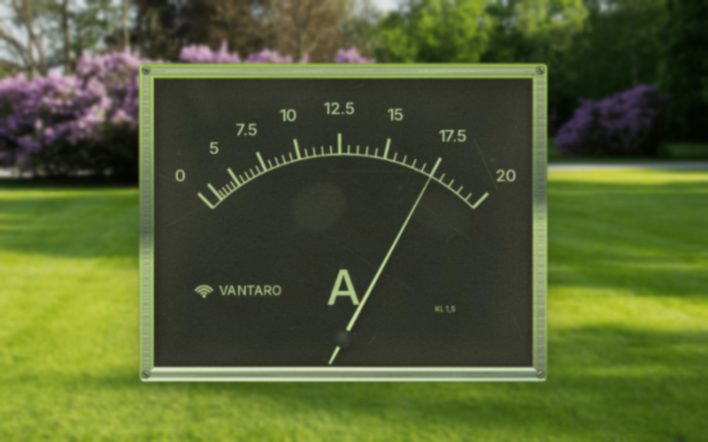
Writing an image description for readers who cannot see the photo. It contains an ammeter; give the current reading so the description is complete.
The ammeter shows 17.5 A
